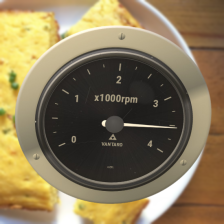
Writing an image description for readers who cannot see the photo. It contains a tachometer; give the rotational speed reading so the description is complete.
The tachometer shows 3500 rpm
